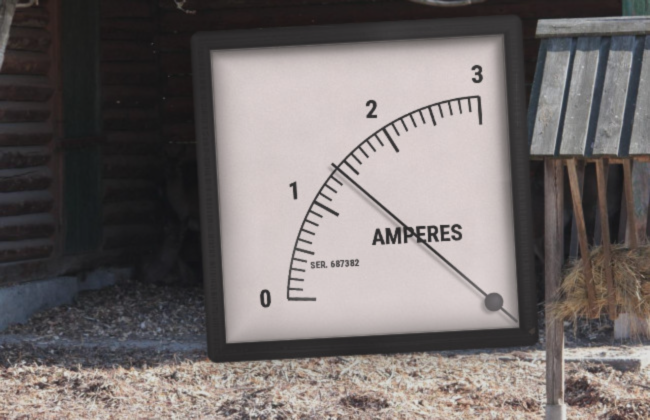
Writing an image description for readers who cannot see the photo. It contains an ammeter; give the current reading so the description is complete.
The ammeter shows 1.4 A
